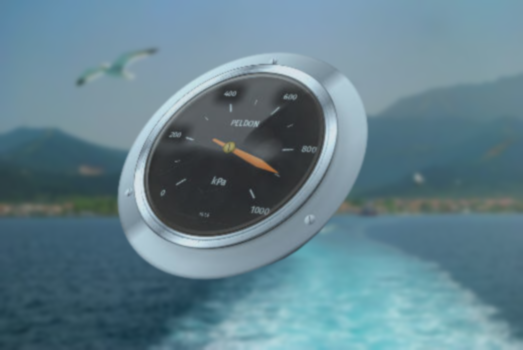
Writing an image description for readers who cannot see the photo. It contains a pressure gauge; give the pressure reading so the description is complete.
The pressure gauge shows 900 kPa
